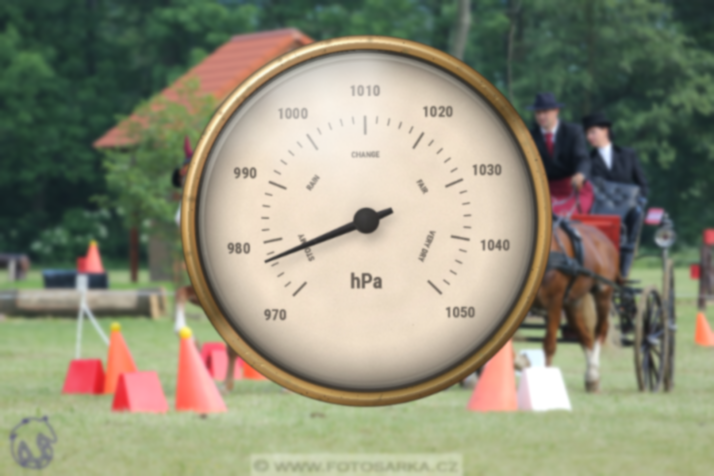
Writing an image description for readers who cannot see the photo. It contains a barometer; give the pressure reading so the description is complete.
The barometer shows 977 hPa
